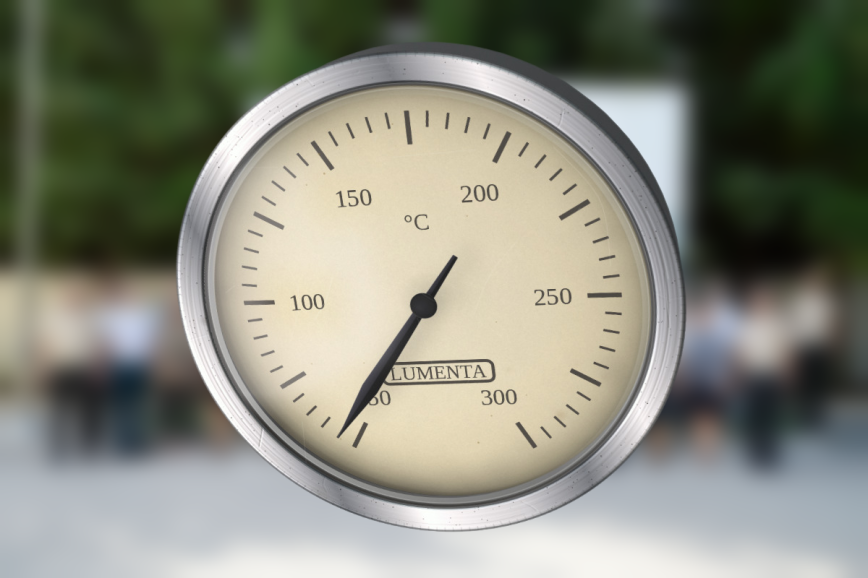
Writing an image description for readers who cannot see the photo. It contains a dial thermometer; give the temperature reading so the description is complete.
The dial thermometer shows 55 °C
